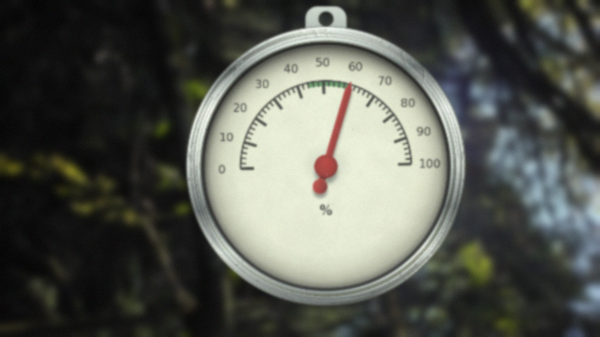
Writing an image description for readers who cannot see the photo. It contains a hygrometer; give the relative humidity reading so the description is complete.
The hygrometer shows 60 %
